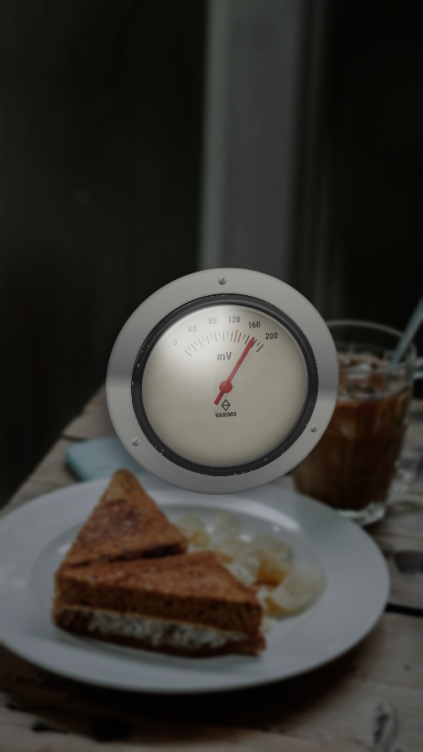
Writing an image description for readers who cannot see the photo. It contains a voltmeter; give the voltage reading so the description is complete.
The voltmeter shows 170 mV
